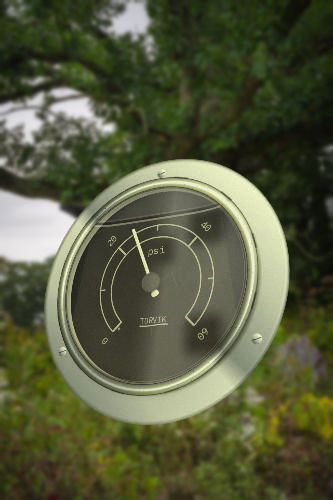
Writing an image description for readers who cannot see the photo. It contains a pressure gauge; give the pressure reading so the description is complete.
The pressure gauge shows 25 psi
